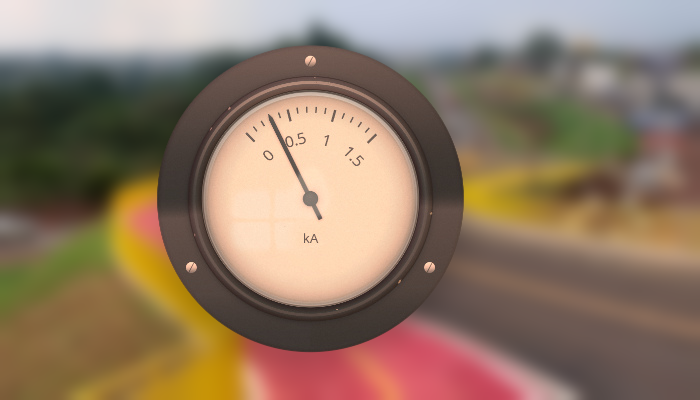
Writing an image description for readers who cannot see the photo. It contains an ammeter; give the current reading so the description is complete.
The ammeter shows 0.3 kA
